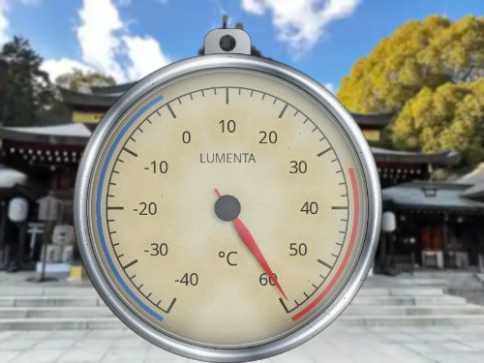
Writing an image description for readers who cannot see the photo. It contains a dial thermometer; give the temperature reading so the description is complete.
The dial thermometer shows 59 °C
